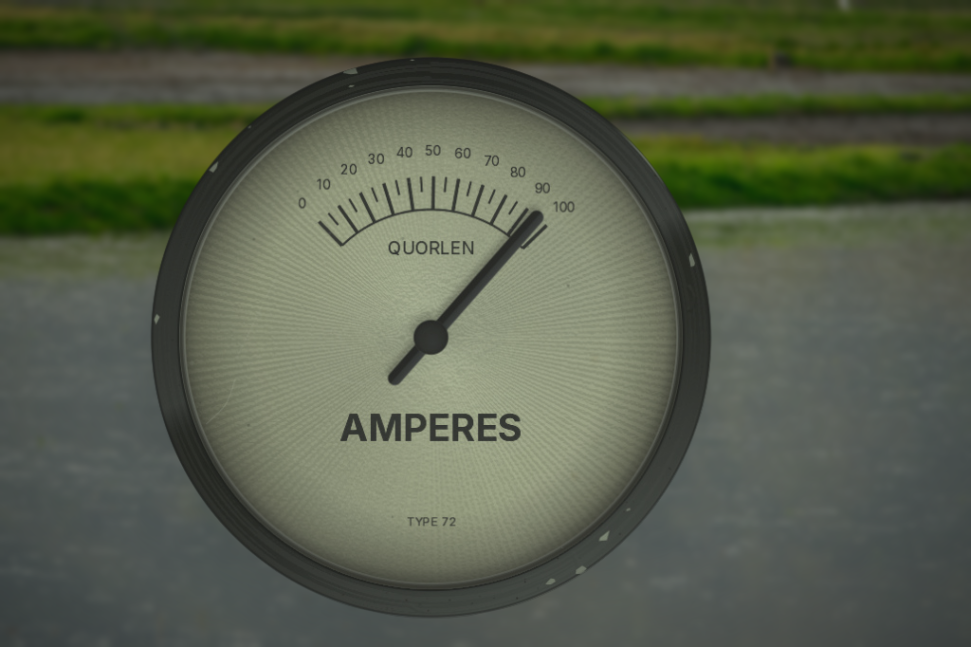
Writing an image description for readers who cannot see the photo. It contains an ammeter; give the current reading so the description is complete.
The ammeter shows 95 A
